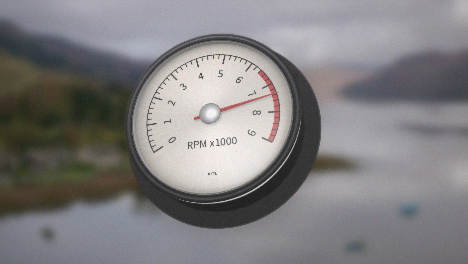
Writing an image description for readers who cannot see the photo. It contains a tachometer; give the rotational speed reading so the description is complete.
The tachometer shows 7400 rpm
